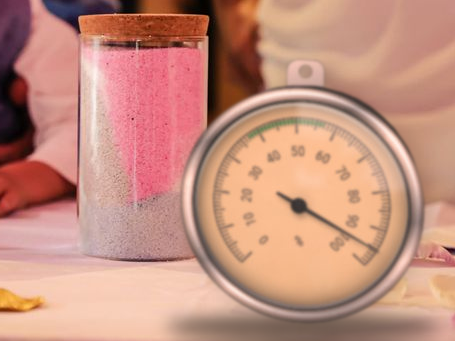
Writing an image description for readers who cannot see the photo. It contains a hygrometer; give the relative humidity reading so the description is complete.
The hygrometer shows 95 %
